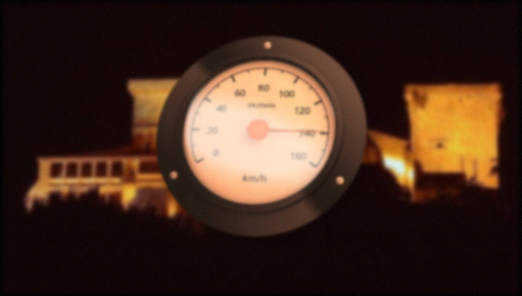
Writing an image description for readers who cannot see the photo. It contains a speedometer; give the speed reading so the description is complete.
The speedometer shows 140 km/h
